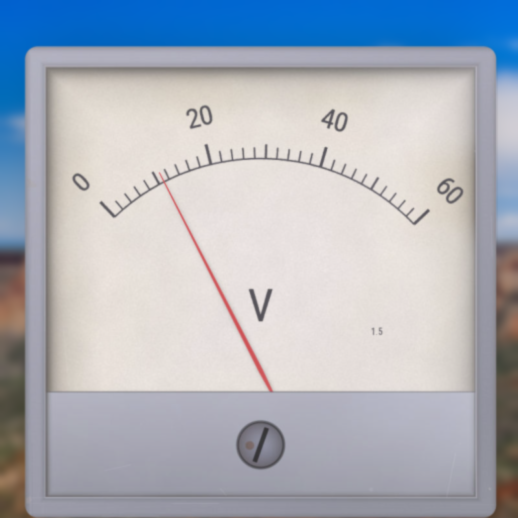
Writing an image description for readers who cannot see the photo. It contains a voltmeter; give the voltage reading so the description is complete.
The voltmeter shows 11 V
